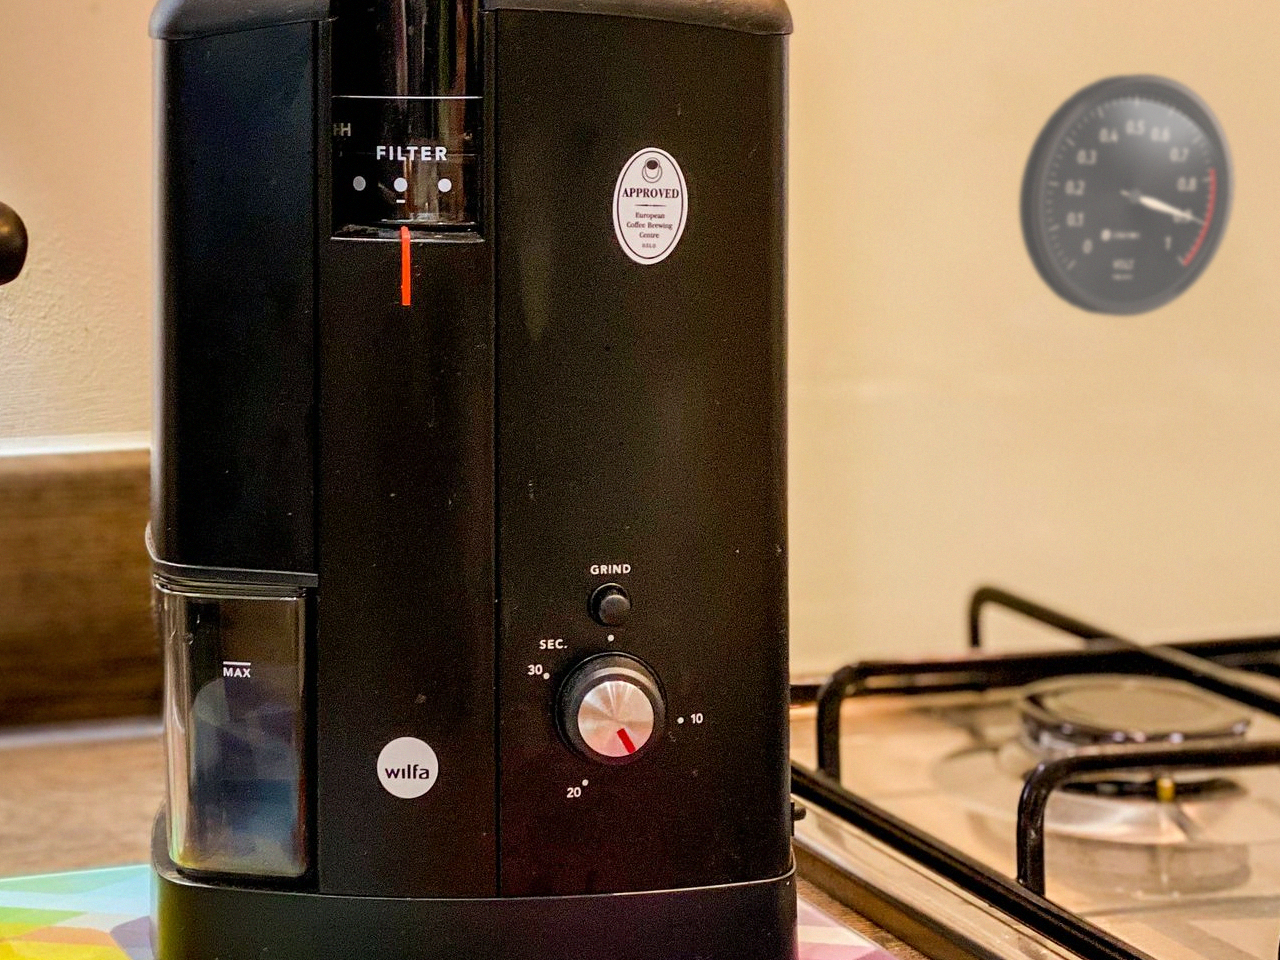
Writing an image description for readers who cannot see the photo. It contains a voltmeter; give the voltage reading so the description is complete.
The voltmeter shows 0.9 V
